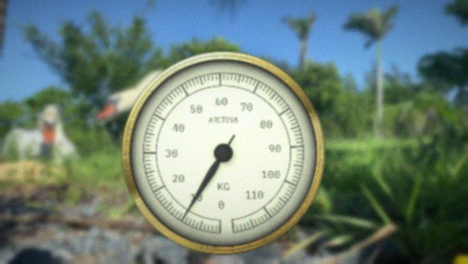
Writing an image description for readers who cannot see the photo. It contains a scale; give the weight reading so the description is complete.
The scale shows 10 kg
